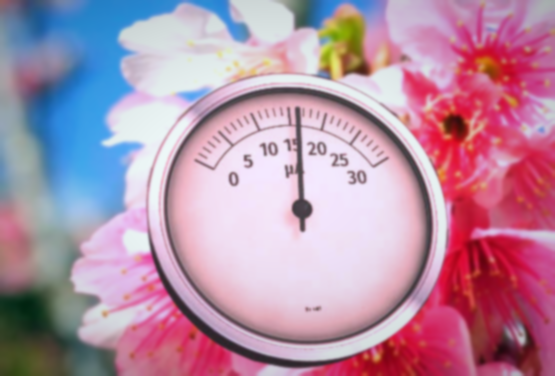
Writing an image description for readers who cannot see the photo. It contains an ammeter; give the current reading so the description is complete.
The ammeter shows 16 µA
